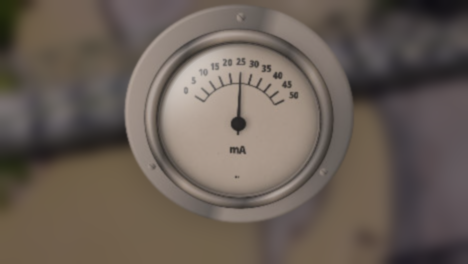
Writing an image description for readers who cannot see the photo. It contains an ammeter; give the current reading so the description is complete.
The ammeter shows 25 mA
